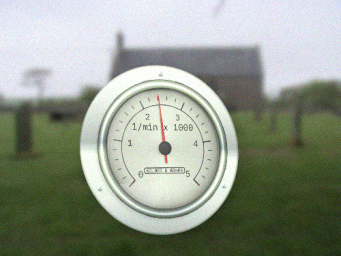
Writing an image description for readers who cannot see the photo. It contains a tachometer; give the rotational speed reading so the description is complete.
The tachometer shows 2400 rpm
